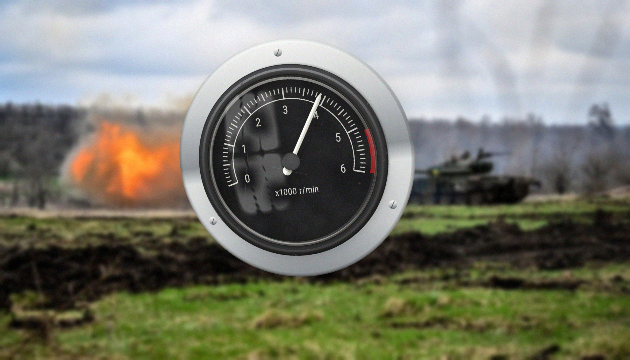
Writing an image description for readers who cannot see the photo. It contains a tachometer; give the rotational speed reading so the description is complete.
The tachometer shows 3900 rpm
